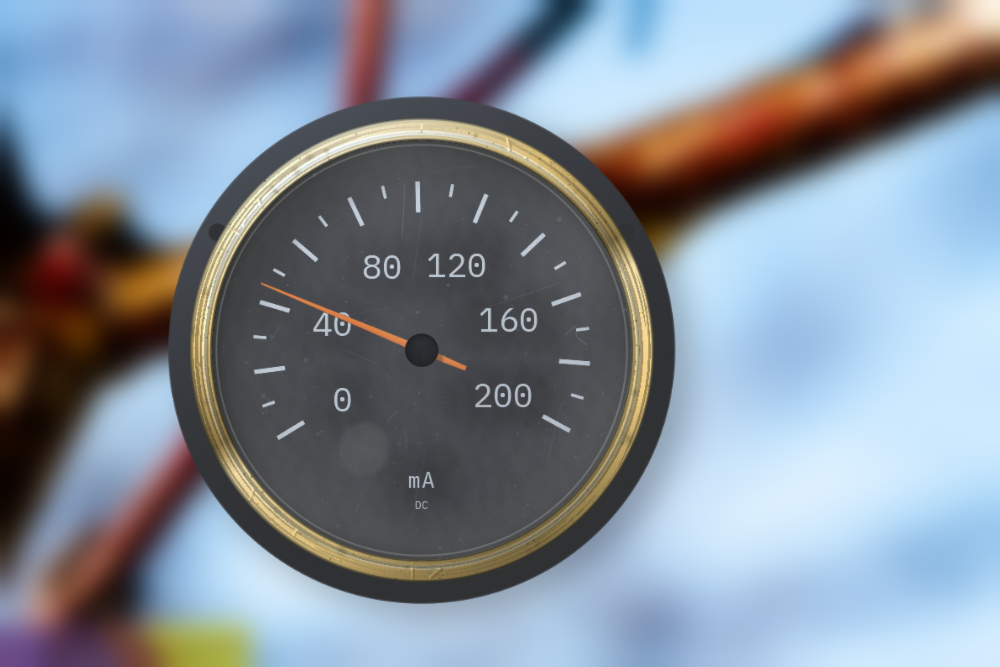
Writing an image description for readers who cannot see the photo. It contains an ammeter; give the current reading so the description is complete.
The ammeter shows 45 mA
